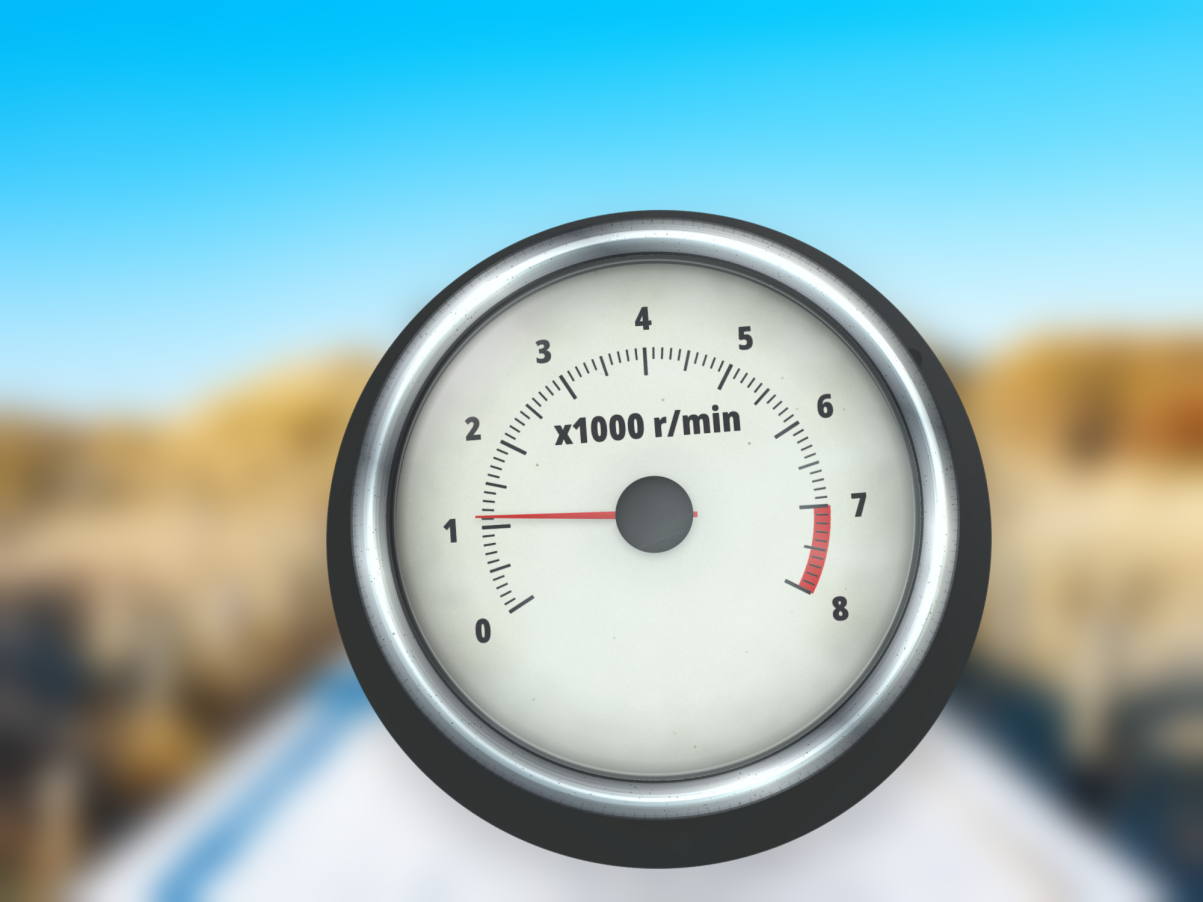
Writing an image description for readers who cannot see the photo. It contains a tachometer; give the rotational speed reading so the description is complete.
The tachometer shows 1100 rpm
